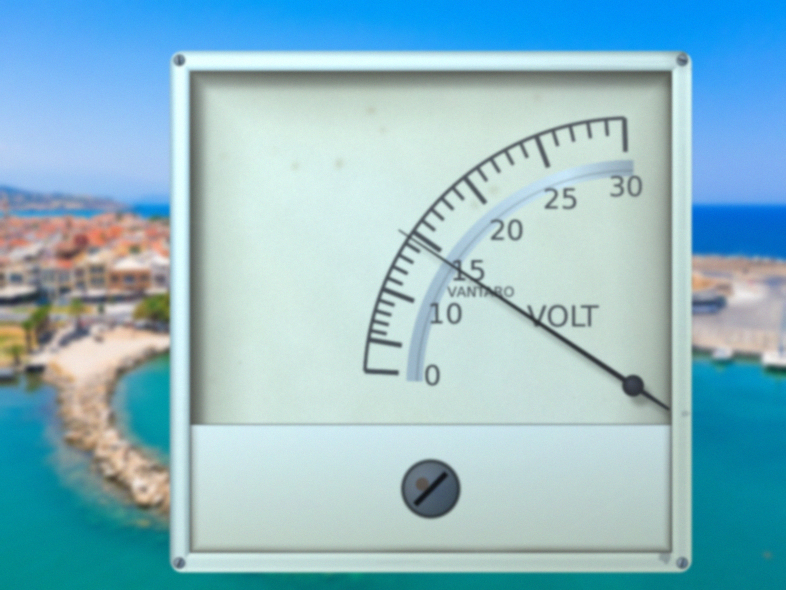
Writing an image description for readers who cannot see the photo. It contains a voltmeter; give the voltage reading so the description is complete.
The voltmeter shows 14.5 V
